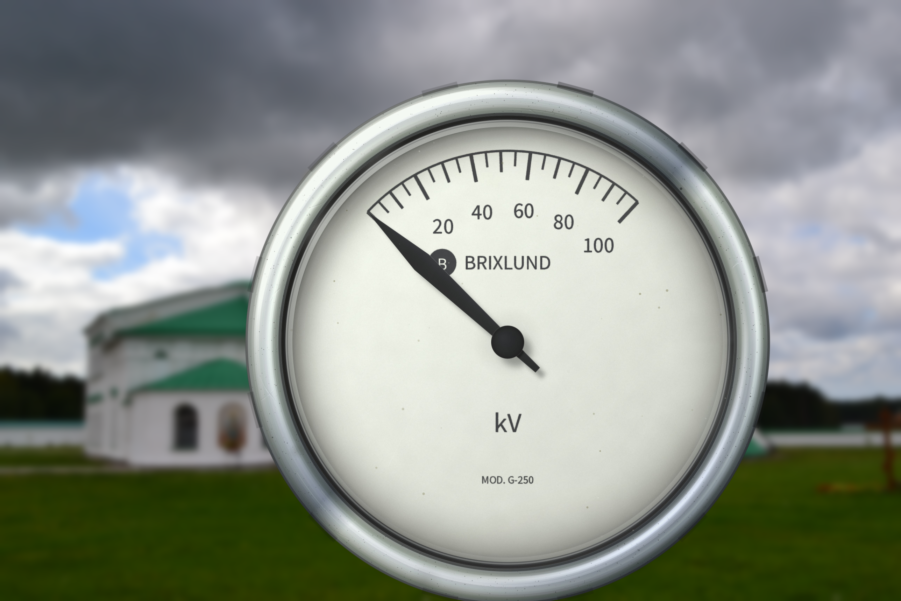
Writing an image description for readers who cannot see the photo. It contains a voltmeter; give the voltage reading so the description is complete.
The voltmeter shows 0 kV
